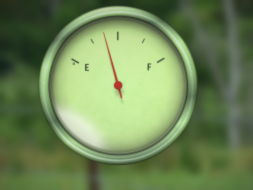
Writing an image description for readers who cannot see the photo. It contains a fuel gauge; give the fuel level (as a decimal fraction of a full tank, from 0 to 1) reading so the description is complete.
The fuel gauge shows 0.375
